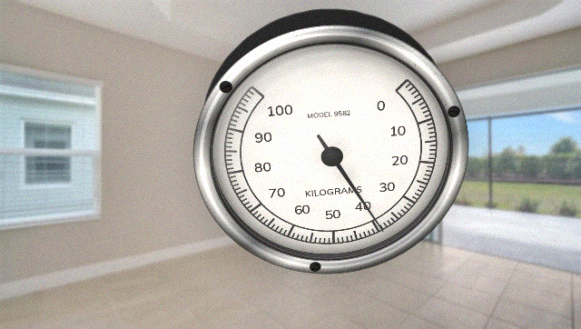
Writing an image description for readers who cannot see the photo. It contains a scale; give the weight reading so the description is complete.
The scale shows 39 kg
